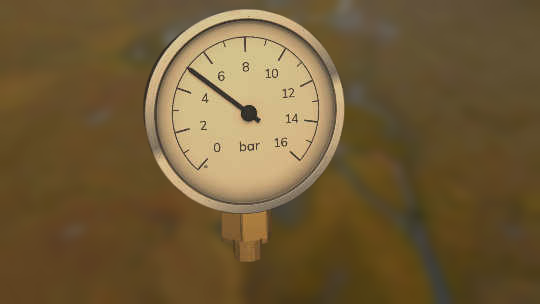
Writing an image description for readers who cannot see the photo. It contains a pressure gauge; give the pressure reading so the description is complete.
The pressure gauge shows 5 bar
